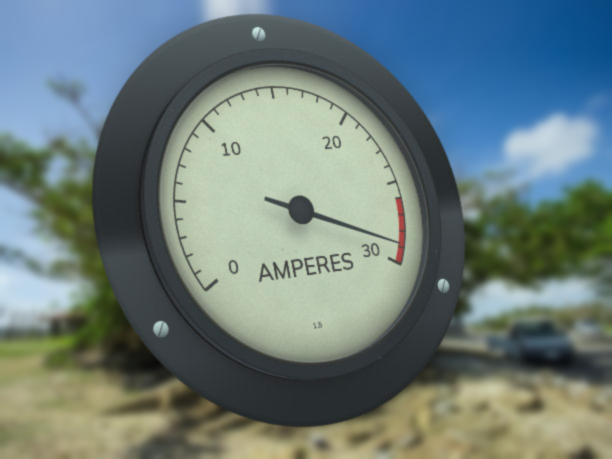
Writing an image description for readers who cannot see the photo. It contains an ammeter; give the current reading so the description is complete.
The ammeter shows 29 A
